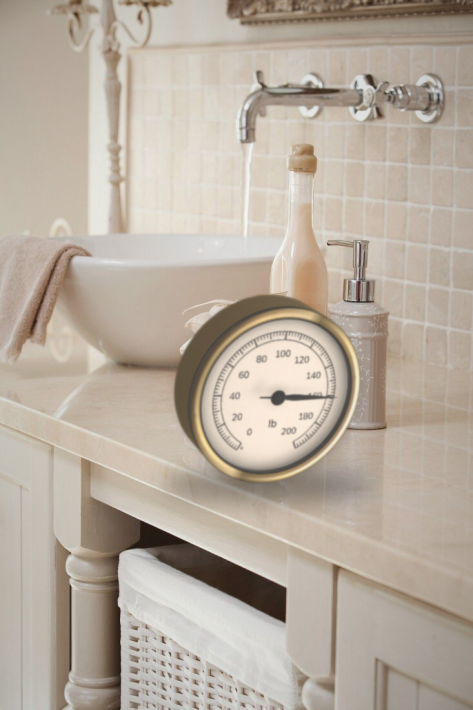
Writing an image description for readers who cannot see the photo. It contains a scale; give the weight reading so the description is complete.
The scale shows 160 lb
